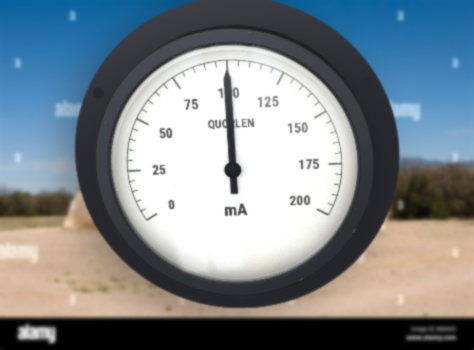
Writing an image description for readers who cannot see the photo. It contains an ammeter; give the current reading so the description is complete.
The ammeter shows 100 mA
